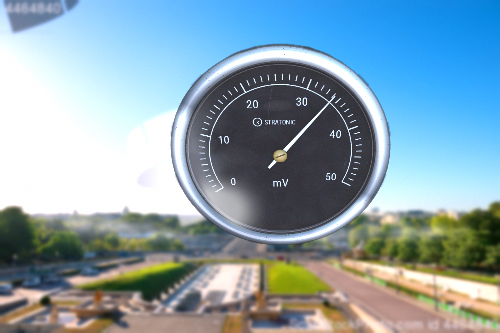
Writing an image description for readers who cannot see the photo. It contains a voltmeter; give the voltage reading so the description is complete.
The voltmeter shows 34 mV
